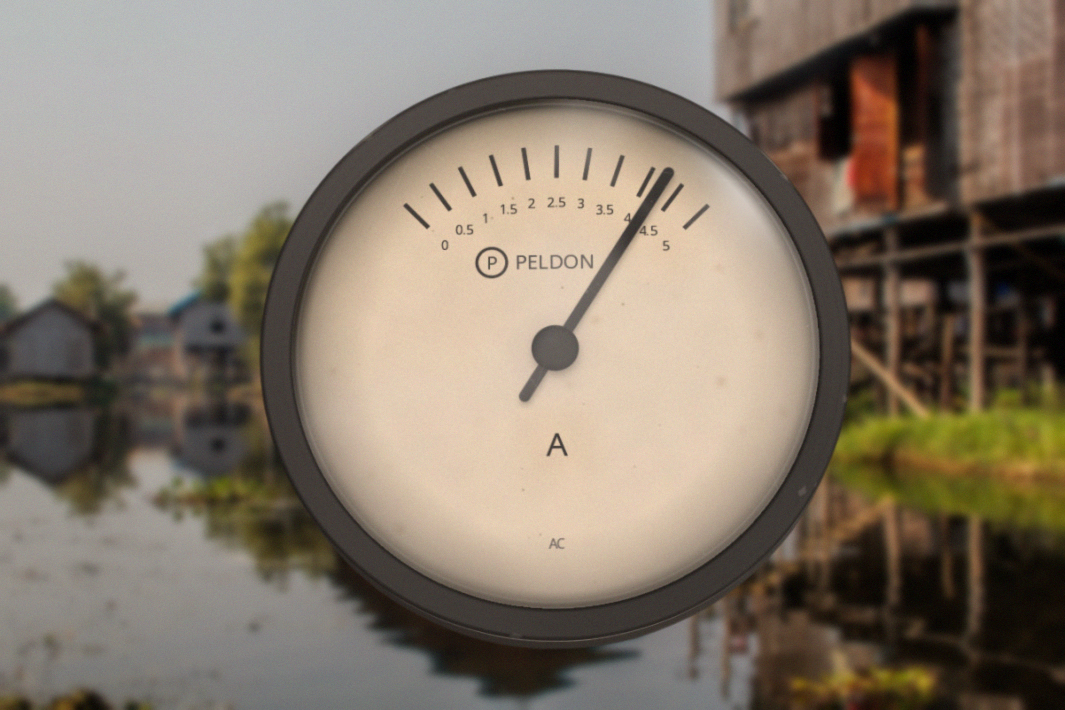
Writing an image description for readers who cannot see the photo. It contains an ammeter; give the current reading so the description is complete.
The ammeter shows 4.25 A
